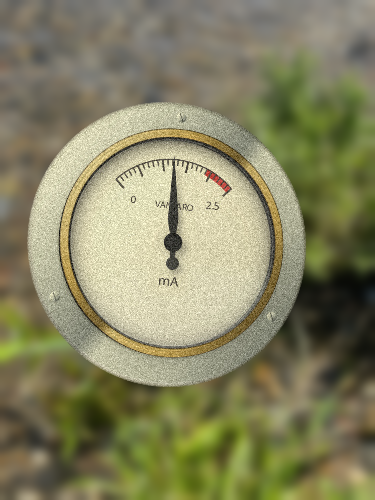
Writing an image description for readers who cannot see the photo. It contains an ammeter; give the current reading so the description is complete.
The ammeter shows 1.2 mA
